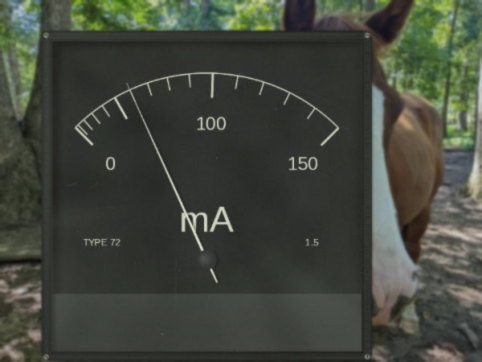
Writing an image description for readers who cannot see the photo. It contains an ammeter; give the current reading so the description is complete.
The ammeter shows 60 mA
